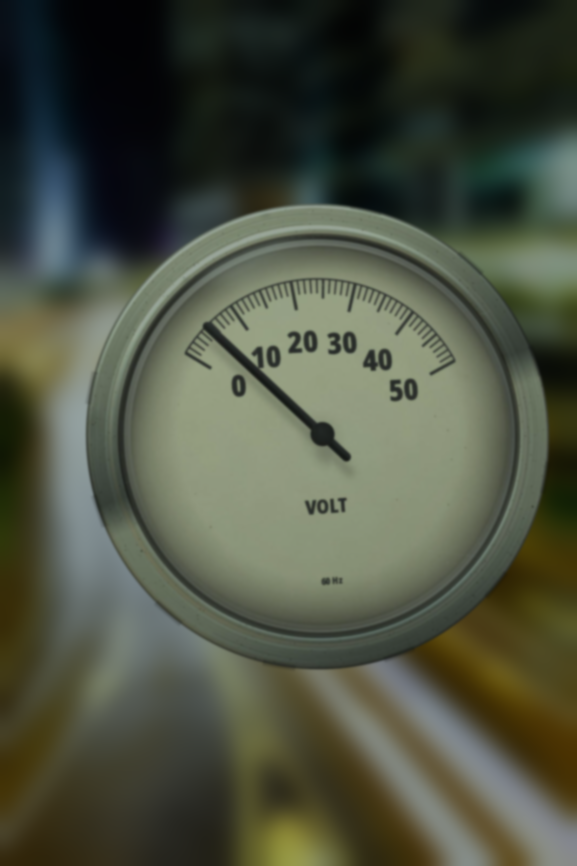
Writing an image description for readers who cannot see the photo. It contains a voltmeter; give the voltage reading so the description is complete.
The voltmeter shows 5 V
